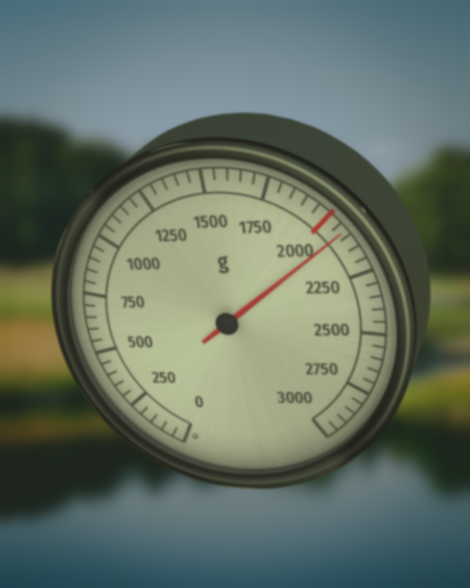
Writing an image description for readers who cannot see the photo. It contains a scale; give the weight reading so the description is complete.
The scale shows 2075 g
